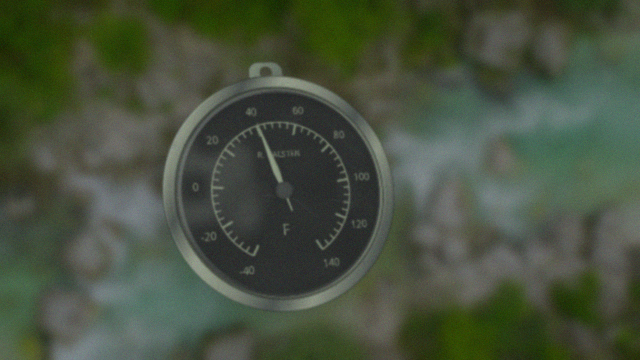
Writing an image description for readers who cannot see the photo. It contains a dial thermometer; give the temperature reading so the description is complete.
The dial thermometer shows 40 °F
